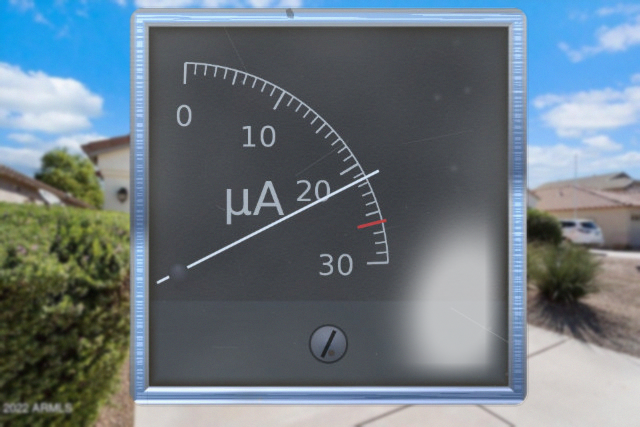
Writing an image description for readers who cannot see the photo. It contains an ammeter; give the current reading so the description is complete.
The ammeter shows 21.5 µA
